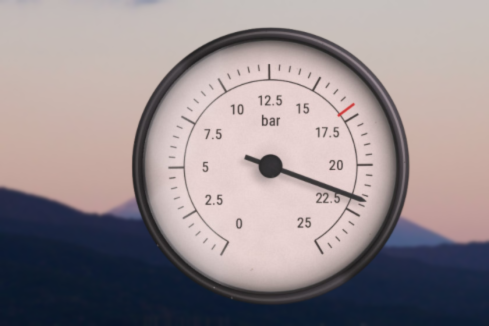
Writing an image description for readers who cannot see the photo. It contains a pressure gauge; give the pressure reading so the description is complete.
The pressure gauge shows 21.75 bar
